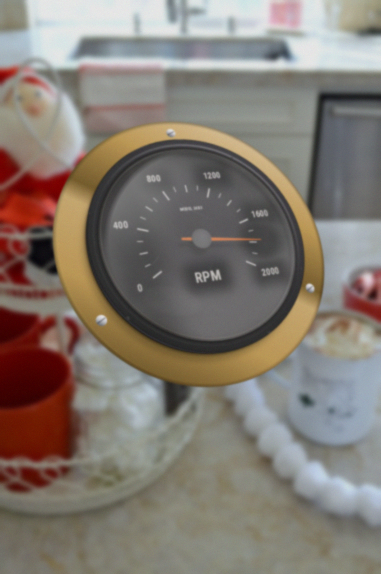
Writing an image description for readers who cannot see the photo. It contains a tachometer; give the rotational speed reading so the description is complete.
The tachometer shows 1800 rpm
